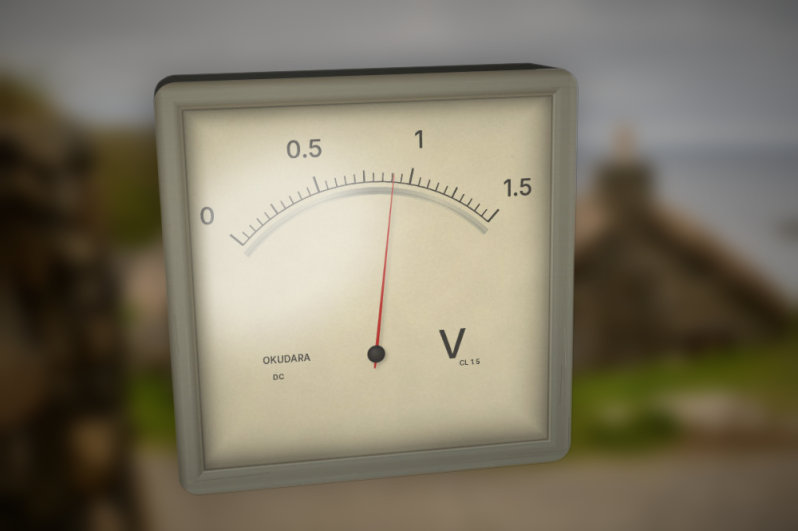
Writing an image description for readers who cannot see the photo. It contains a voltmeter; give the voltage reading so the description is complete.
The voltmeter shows 0.9 V
